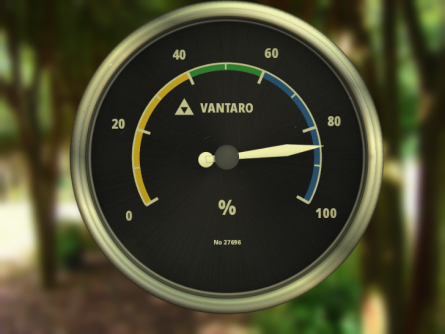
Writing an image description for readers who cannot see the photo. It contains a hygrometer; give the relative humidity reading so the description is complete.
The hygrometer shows 85 %
